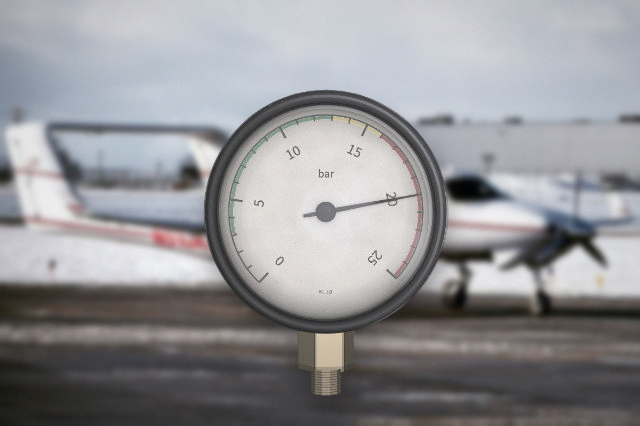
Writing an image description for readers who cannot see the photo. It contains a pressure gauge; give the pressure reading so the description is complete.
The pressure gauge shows 20 bar
